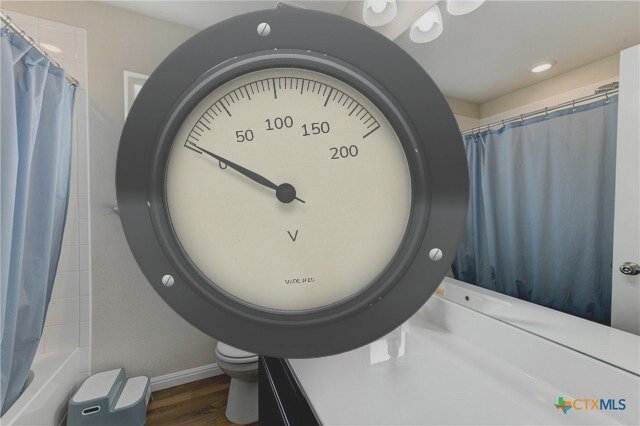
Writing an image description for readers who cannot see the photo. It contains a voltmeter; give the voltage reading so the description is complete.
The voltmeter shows 5 V
